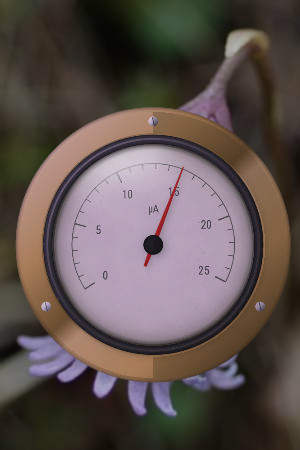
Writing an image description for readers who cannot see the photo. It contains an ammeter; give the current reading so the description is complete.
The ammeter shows 15 µA
